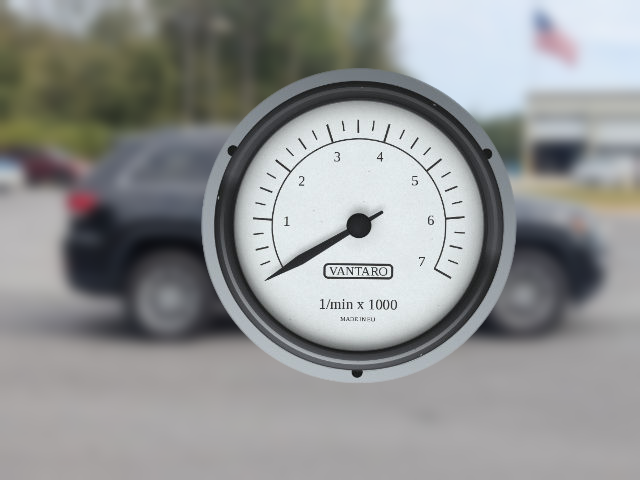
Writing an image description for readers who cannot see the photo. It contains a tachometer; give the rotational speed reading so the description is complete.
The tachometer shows 0 rpm
